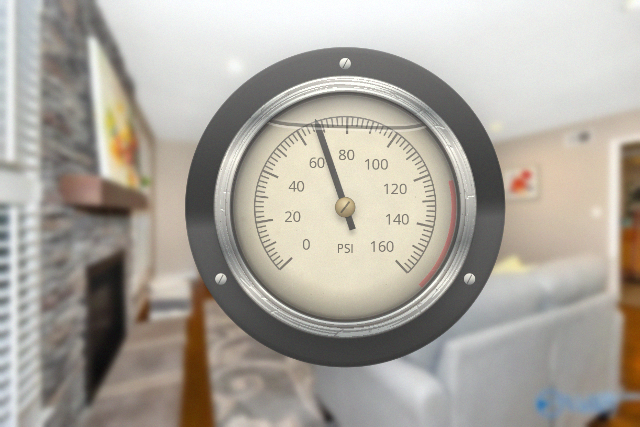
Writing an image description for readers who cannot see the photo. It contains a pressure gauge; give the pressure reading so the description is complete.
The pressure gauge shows 68 psi
